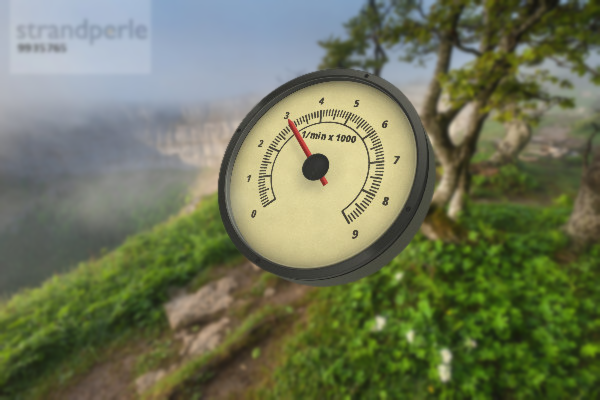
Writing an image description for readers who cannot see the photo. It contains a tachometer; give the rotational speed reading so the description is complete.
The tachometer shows 3000 rpm
